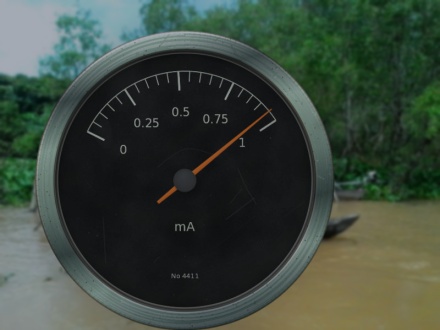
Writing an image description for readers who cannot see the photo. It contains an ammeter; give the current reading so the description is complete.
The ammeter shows 0.95 mA
